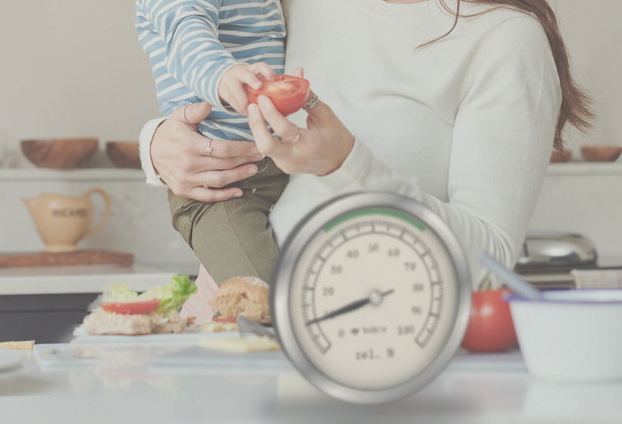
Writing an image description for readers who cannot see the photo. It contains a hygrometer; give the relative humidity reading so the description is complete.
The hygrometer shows 10 %
